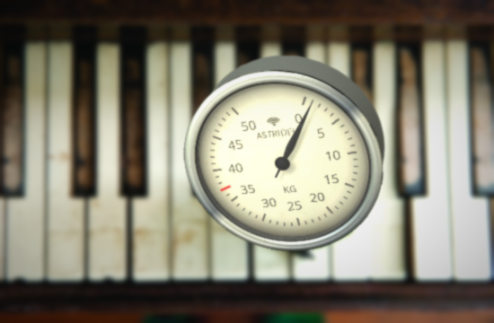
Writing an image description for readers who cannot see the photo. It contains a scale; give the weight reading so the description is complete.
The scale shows 1 kg
